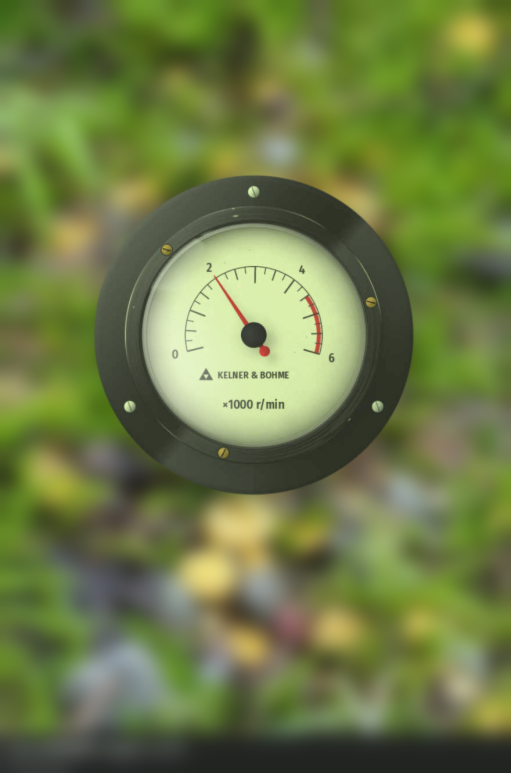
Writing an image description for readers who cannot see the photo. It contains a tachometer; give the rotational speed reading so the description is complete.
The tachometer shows 2000 rpm
